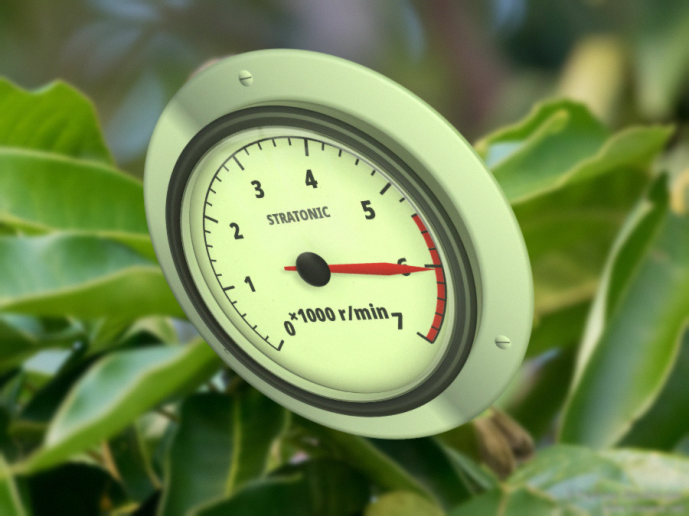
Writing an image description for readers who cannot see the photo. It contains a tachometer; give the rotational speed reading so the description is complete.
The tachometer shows 6000 rpm
